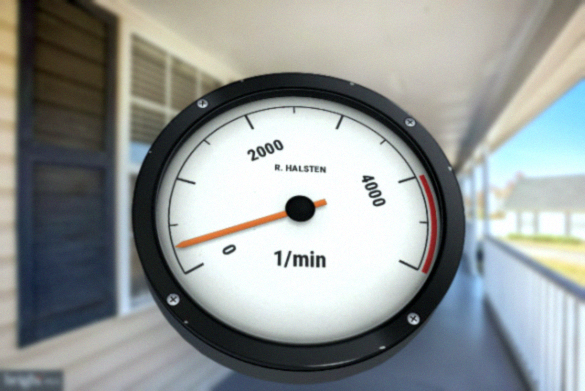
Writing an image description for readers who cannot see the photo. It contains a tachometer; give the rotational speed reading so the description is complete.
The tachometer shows 250 rpm
